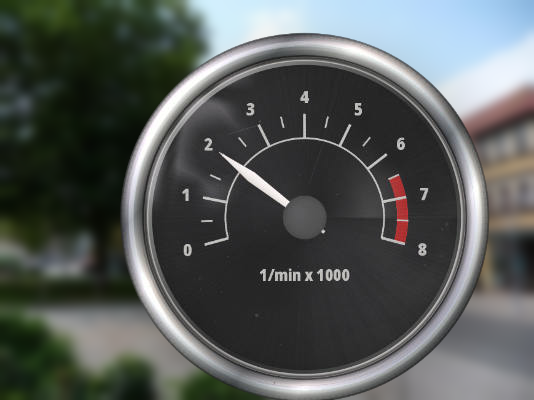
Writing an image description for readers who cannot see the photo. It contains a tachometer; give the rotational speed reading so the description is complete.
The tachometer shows 2000 rpm
